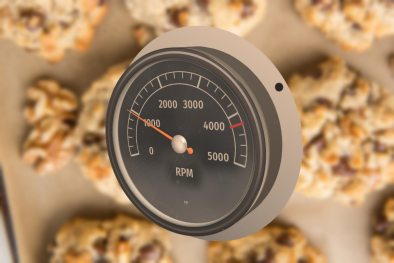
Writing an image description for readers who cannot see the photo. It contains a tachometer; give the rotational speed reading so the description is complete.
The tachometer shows 1000 rpm
